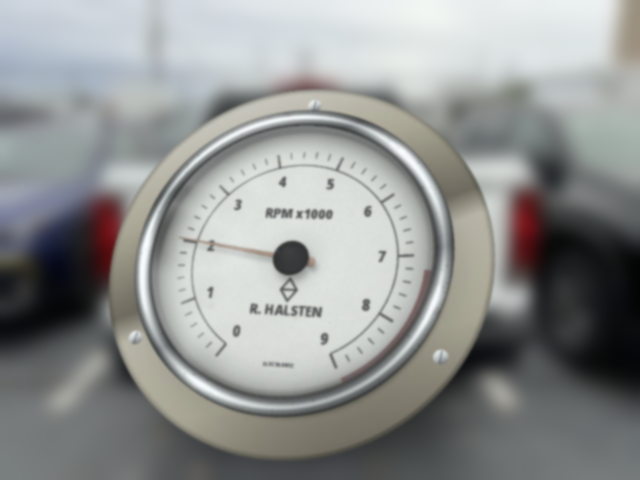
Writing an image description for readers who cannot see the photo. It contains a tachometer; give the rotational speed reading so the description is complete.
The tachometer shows 2000 rpm
